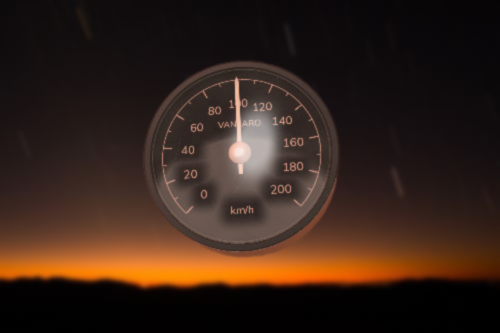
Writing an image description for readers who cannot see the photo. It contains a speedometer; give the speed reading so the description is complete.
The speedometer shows 100 km/h
